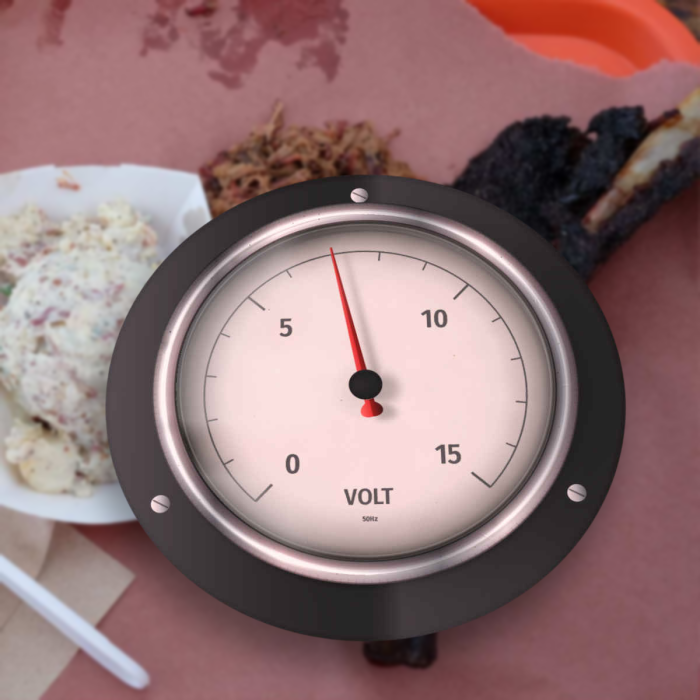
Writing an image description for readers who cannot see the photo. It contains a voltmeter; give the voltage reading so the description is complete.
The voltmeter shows 7 V
